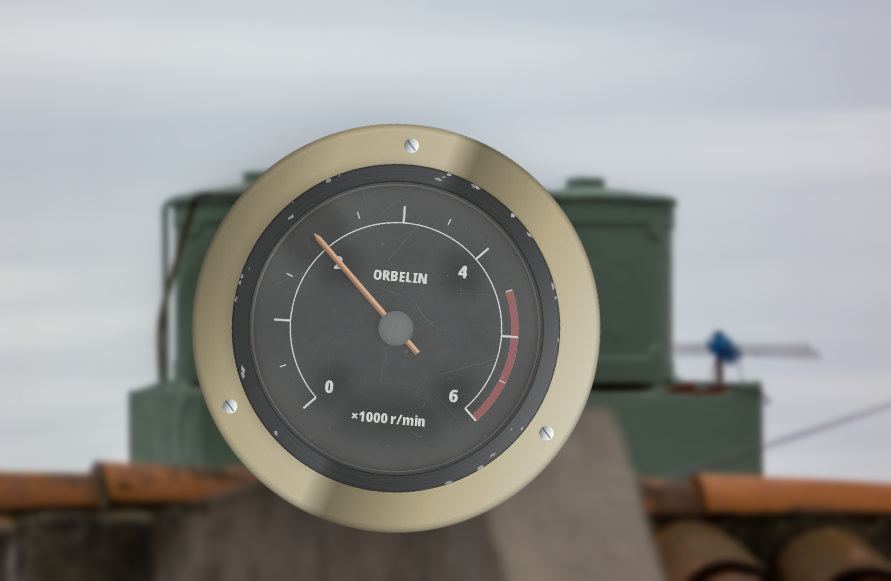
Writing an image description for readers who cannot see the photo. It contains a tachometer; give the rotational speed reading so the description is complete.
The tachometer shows 2000 rpm
